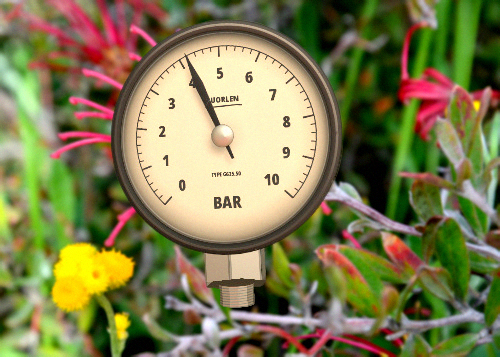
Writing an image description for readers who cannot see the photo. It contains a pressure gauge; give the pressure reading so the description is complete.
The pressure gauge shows 4.2 bar
